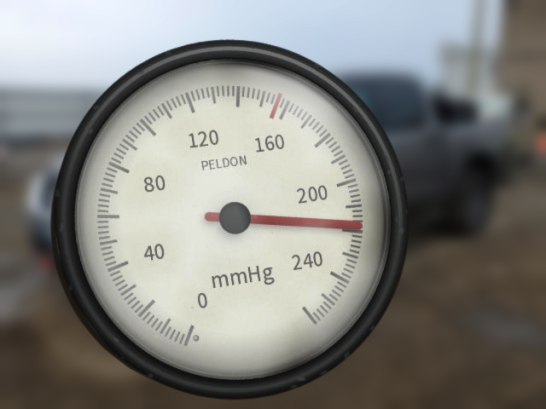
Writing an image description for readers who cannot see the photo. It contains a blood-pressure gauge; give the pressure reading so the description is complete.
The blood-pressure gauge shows 218 mmHg
